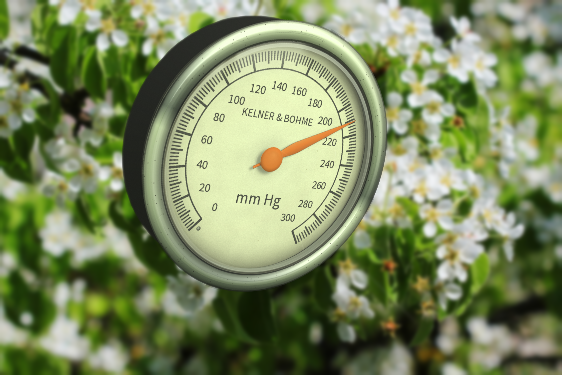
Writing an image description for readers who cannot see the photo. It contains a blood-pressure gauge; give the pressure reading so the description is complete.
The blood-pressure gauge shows 210 mmHg
